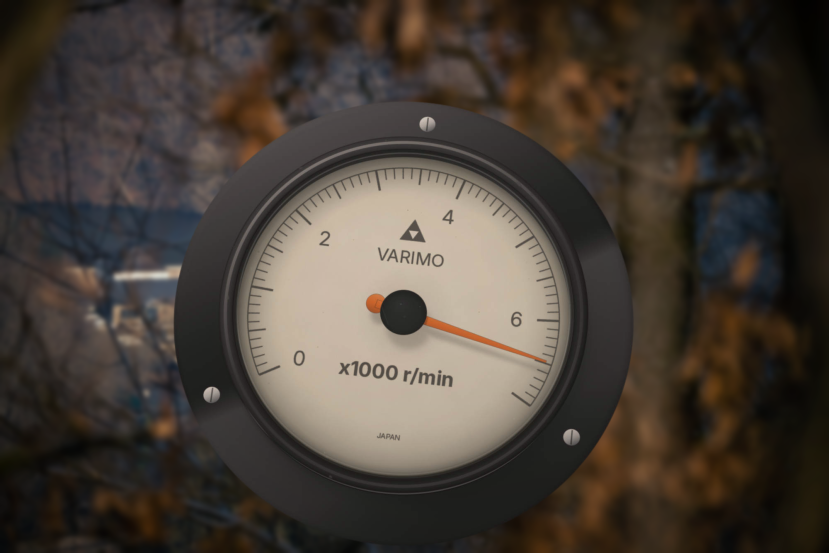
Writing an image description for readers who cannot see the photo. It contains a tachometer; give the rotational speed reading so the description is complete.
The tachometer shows 6500 rpm
